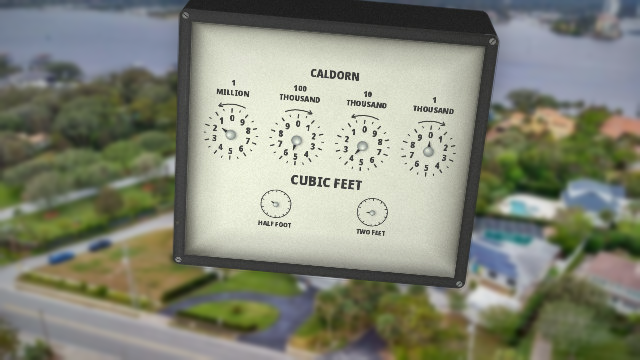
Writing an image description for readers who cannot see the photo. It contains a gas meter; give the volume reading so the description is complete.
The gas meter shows 154000 ft³
